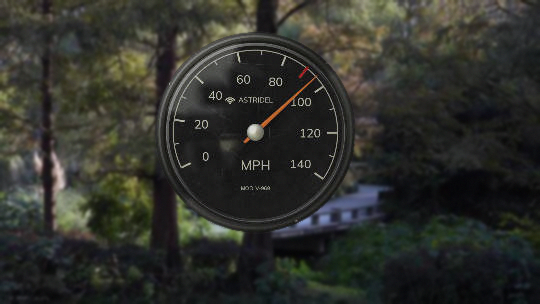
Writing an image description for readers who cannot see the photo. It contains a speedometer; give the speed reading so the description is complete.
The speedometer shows 95 mph
